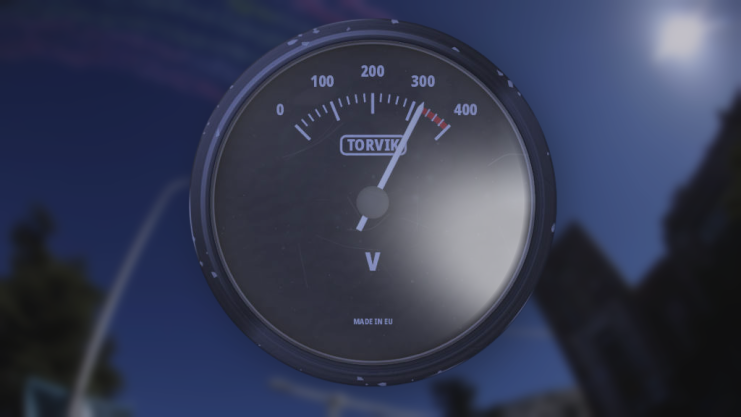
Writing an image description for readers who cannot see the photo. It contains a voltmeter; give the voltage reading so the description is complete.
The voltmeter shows 320 V
